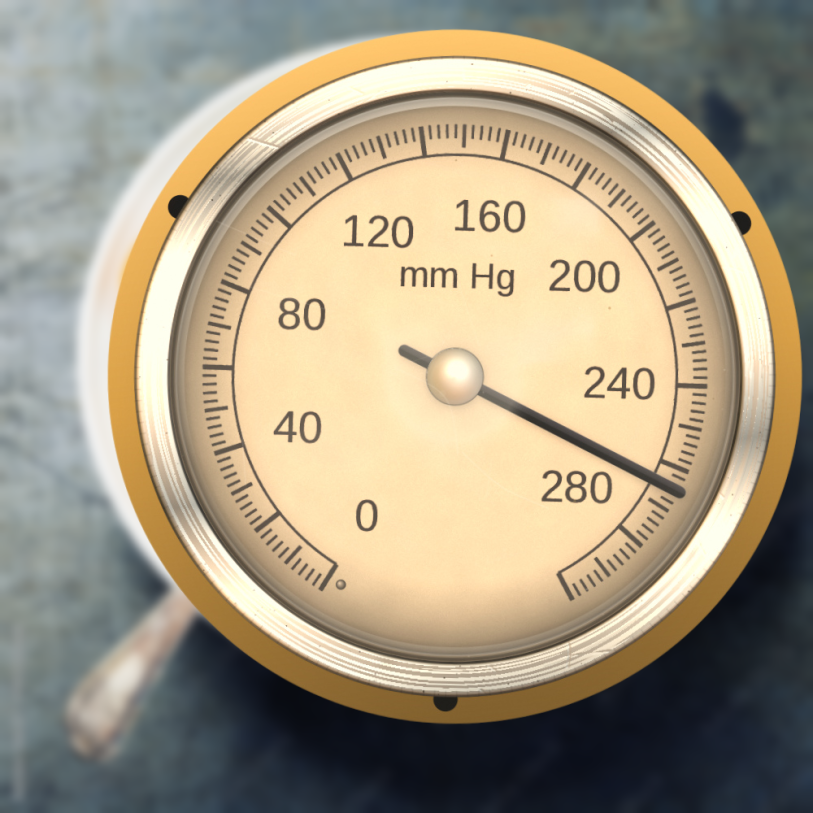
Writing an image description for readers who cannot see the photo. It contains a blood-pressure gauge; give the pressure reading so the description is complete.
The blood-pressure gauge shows 265 mmHg
